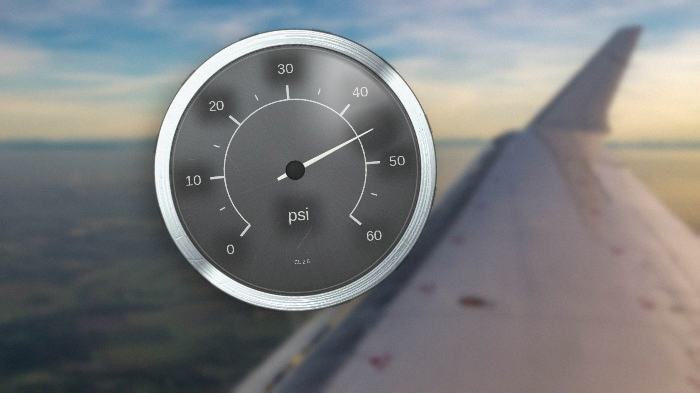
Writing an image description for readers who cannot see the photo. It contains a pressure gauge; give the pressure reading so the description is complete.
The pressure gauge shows 45 psi
